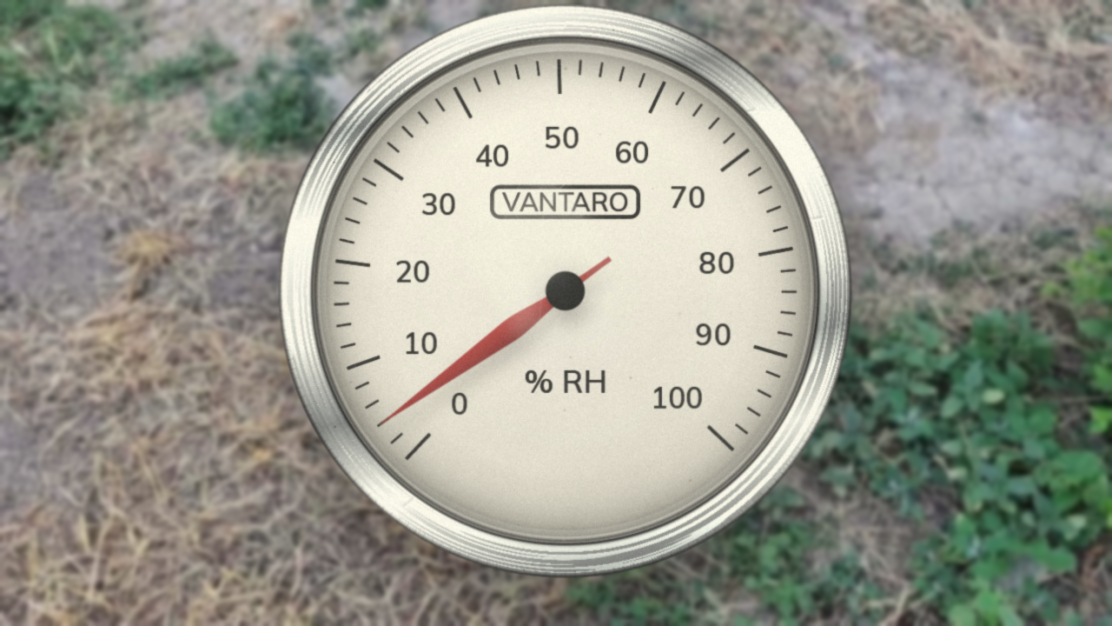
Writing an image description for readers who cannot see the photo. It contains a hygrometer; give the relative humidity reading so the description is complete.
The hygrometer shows 4 %
